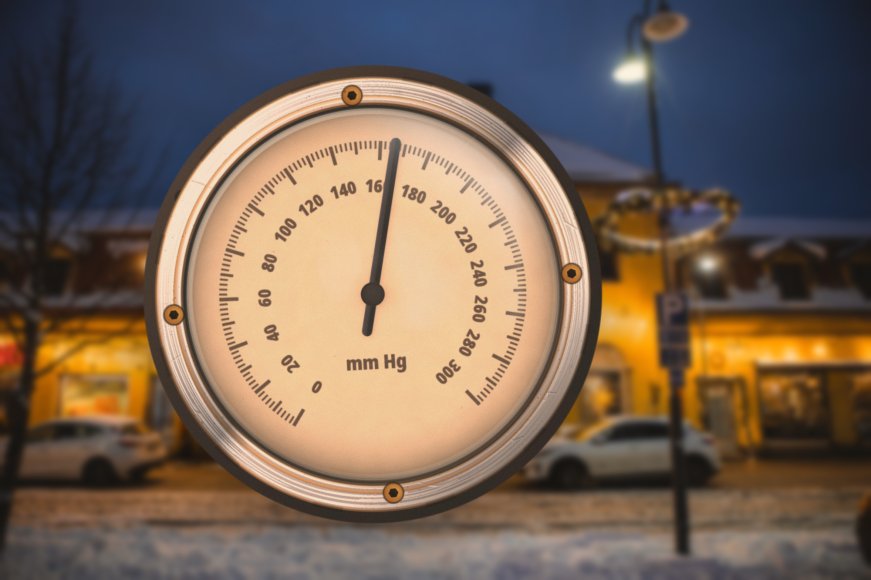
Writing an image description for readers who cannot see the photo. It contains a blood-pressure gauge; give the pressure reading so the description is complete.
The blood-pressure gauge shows 166 mmHg
